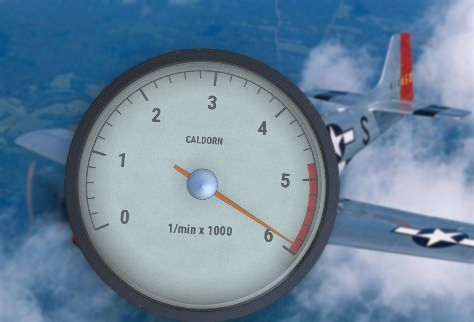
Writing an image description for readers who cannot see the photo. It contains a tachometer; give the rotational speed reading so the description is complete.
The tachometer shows 5900 rpm
